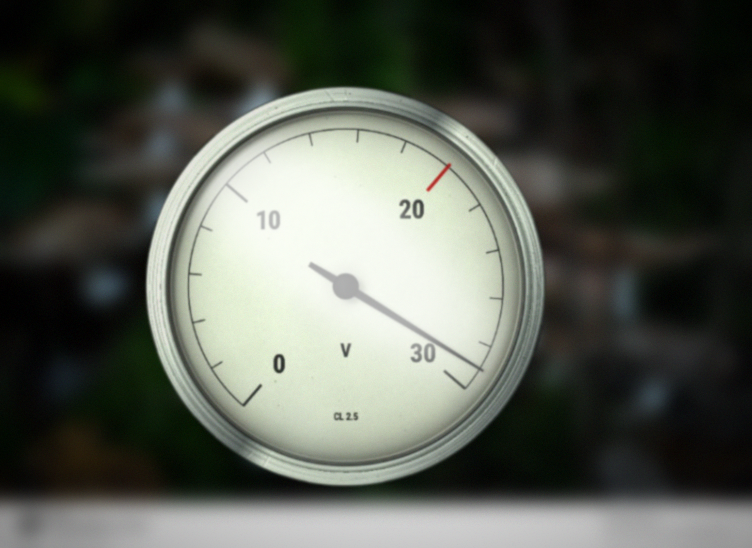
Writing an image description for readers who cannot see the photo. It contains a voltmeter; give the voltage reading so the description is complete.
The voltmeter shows 29 V
